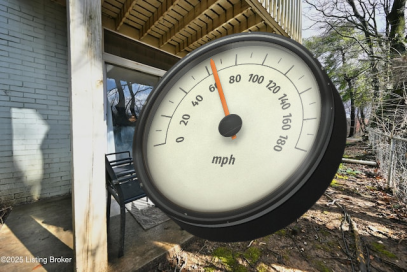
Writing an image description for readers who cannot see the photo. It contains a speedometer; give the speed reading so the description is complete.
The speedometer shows 65 mph
